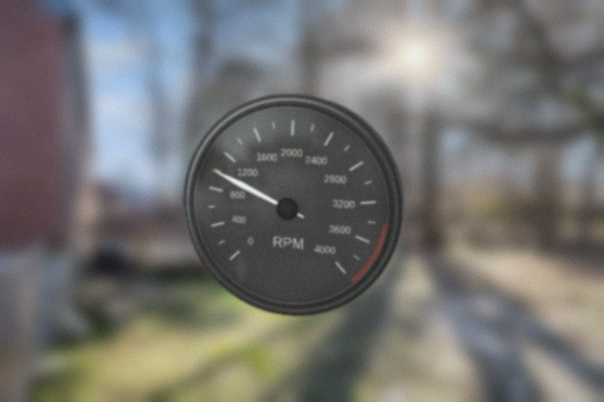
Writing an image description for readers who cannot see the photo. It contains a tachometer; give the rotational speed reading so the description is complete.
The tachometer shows 1000 rpm
